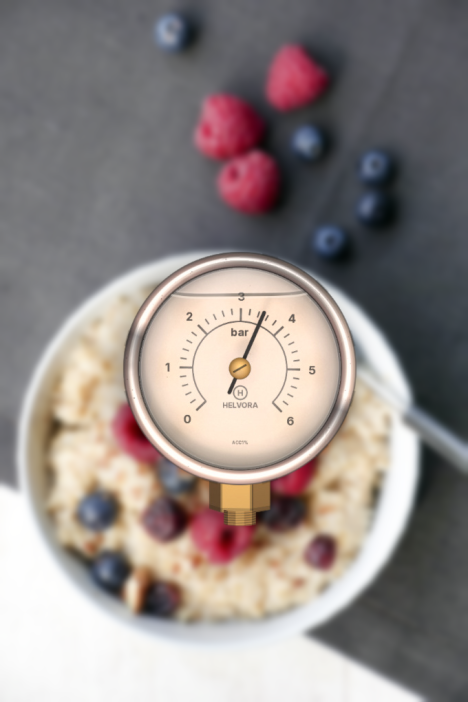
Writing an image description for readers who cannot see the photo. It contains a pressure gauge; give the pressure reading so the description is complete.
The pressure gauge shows 3.5 bar
